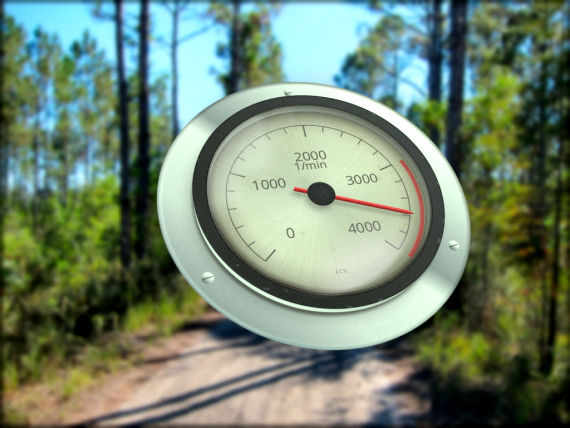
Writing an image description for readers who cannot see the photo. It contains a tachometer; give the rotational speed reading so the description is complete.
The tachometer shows 3600 rpm
